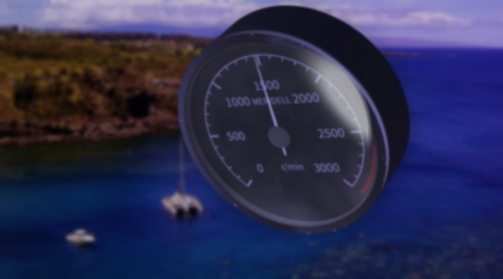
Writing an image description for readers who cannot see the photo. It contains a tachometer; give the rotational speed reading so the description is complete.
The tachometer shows 1500 rpm
